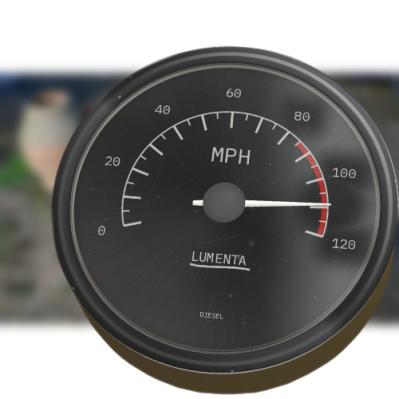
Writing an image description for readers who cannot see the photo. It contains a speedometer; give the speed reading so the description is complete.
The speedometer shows 110 mph
